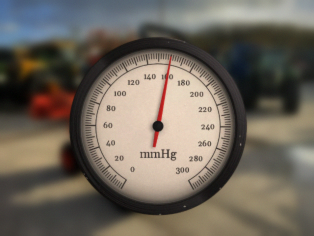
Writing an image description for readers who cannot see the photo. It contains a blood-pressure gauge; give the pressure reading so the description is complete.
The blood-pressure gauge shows 160 mmHg
